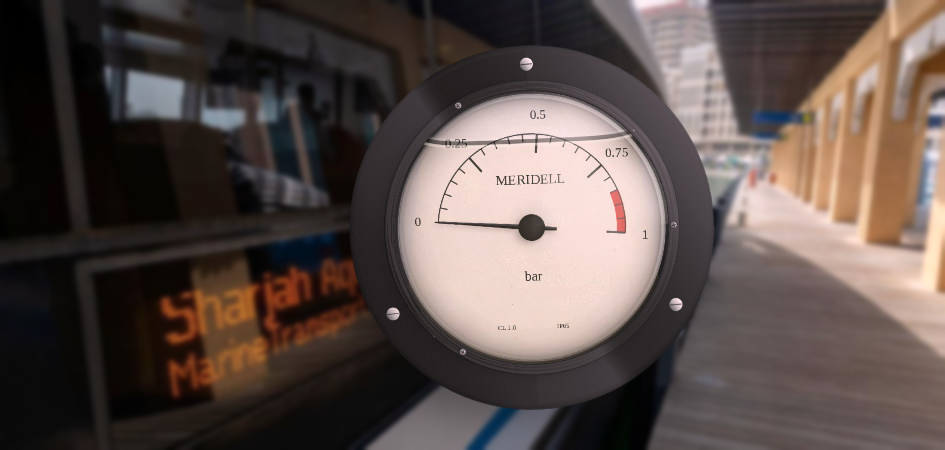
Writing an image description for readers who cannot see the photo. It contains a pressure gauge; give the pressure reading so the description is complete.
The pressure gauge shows 0 bar
